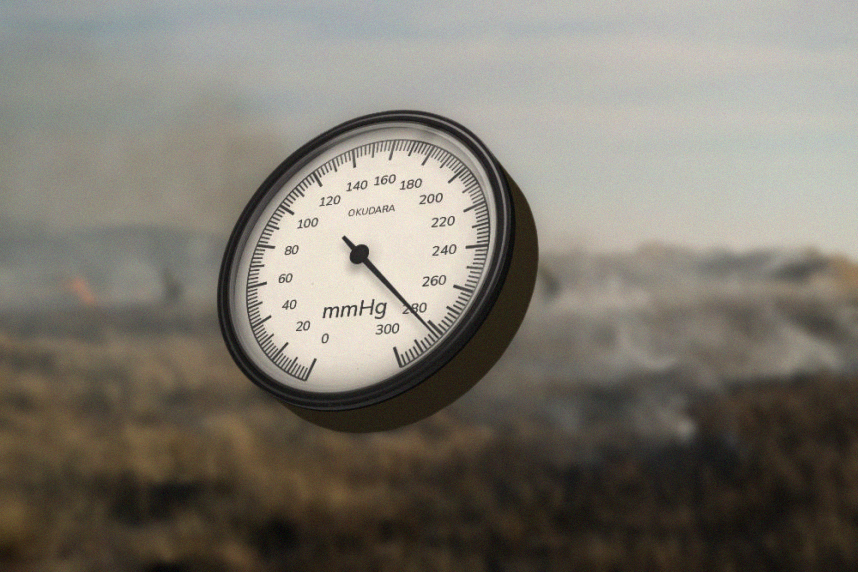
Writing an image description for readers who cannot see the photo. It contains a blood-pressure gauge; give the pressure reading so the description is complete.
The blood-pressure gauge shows 282 mmHg
